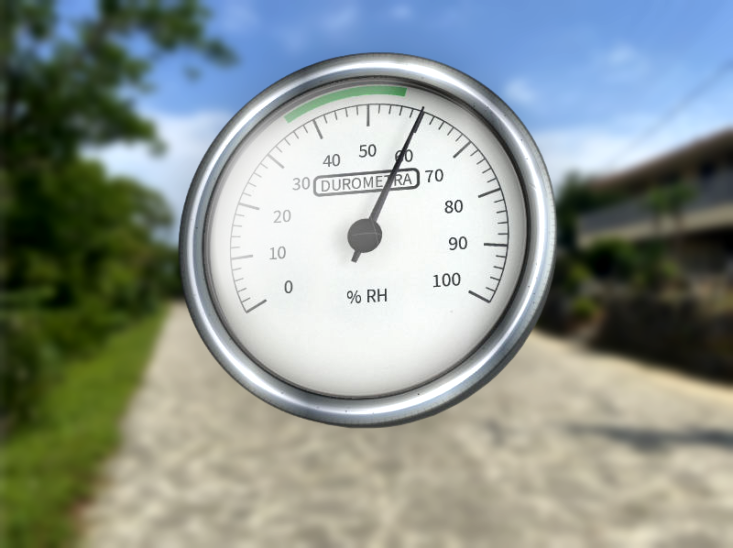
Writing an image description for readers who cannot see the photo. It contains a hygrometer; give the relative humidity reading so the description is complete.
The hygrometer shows 60 %
